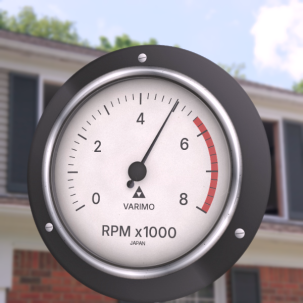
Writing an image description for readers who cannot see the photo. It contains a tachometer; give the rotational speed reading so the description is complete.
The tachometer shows 5000 rpm
